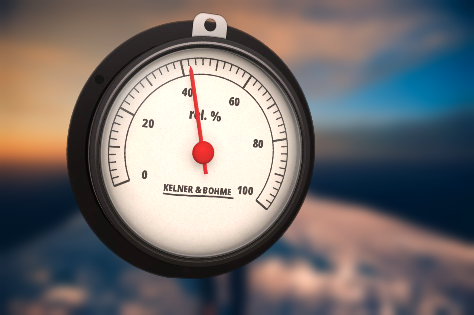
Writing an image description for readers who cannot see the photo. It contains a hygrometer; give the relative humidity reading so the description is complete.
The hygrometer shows 42 %
